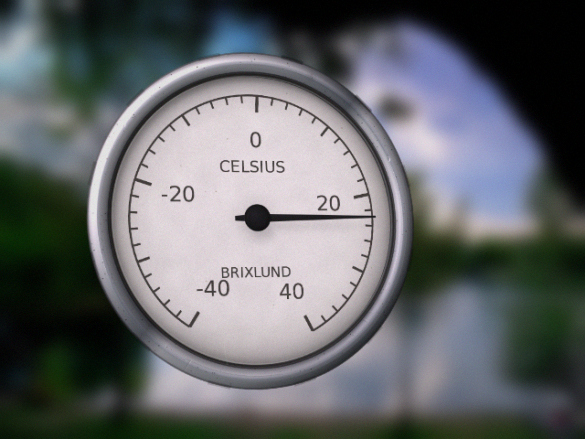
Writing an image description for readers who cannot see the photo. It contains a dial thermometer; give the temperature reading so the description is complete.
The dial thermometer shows 23 °C
